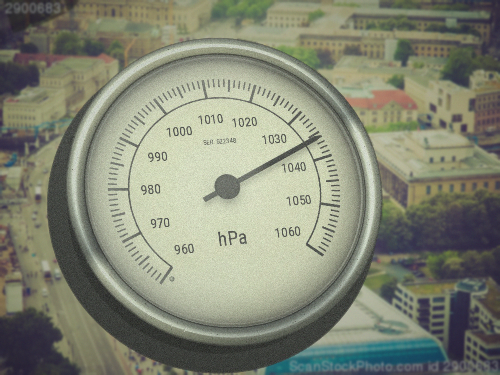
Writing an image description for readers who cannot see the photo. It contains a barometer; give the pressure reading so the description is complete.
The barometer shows 1036 hPa
